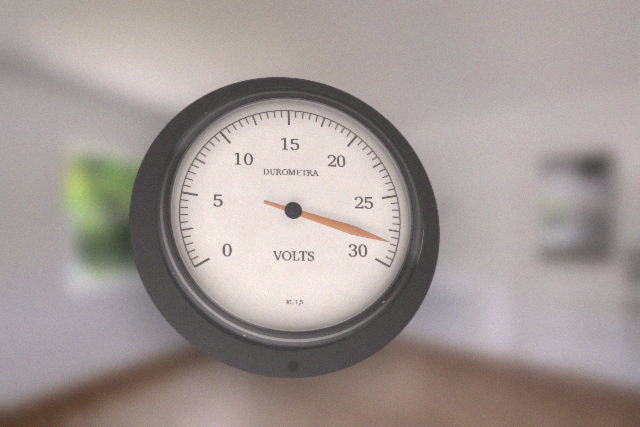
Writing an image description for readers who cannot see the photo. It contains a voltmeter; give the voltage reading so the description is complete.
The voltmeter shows 28.5 V
